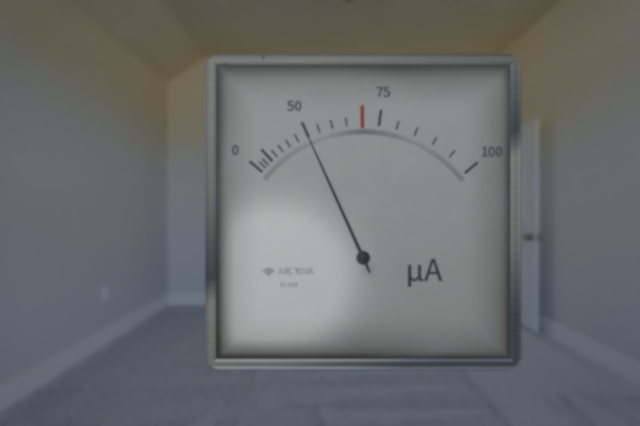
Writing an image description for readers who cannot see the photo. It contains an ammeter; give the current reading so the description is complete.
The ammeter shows 50 µA
